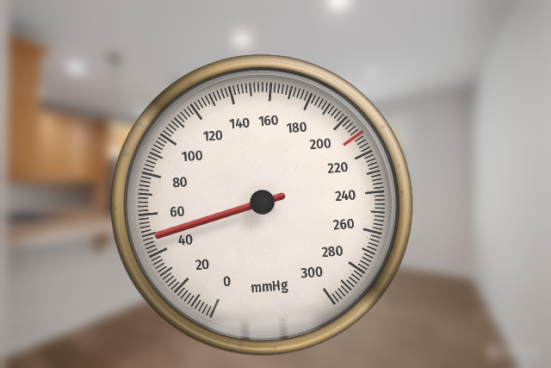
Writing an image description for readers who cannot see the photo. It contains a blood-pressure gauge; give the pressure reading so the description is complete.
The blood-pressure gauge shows 48 mmHg
